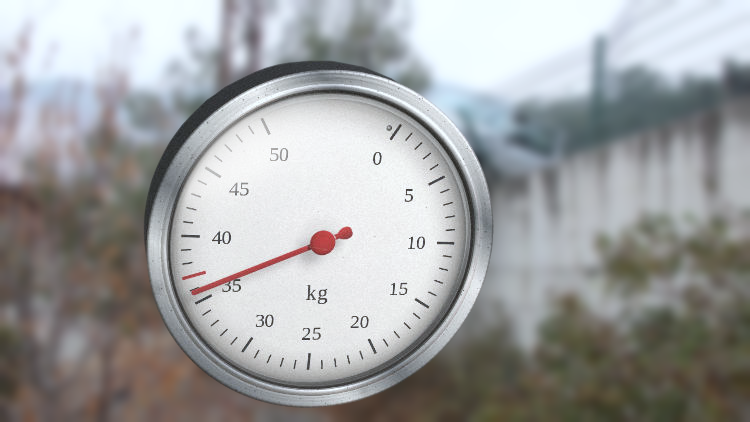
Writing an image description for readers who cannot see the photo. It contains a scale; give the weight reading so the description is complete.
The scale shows 36 kg
